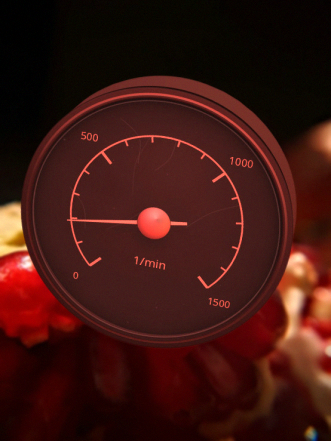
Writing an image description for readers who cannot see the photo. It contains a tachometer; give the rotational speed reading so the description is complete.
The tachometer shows 200 rpm
